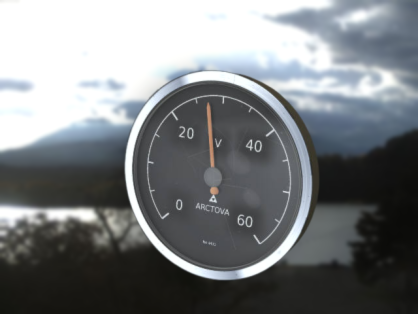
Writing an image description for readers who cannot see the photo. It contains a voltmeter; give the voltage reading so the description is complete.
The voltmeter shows 27.5 V
